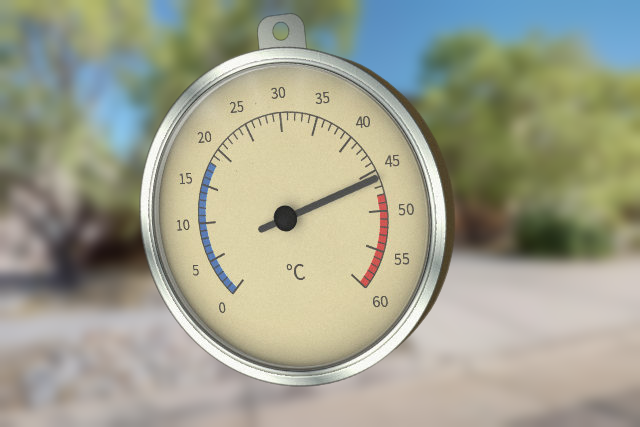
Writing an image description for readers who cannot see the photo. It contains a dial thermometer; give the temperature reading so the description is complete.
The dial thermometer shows 46 °C
